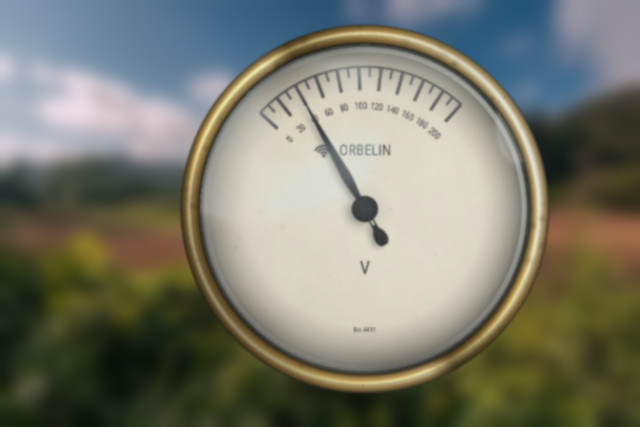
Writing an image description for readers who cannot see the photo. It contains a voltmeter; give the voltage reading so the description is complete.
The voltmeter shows 40 V
